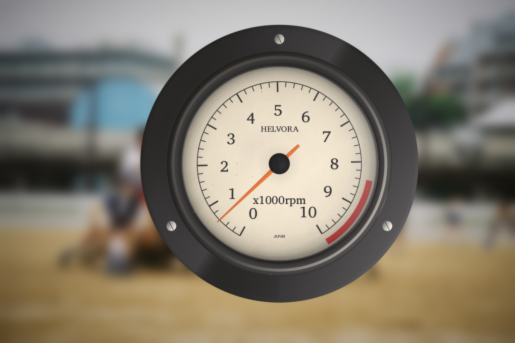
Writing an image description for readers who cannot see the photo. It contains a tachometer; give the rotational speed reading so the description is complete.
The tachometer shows 600 rpm
